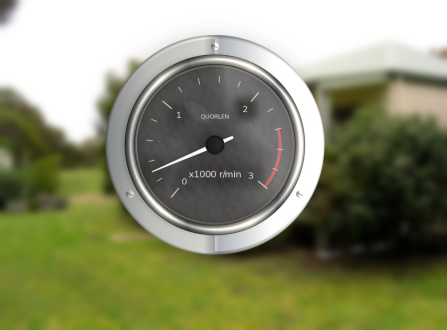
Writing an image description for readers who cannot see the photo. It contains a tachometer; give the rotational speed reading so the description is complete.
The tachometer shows 300 rpm
